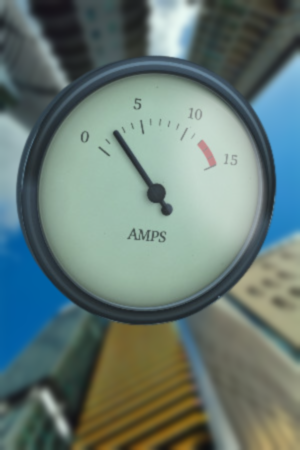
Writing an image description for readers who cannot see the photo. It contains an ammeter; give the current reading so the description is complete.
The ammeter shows 2 A
